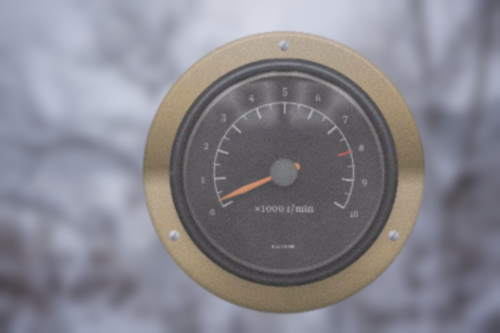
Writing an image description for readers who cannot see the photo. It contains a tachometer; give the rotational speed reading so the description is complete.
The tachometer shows 250 rpm
